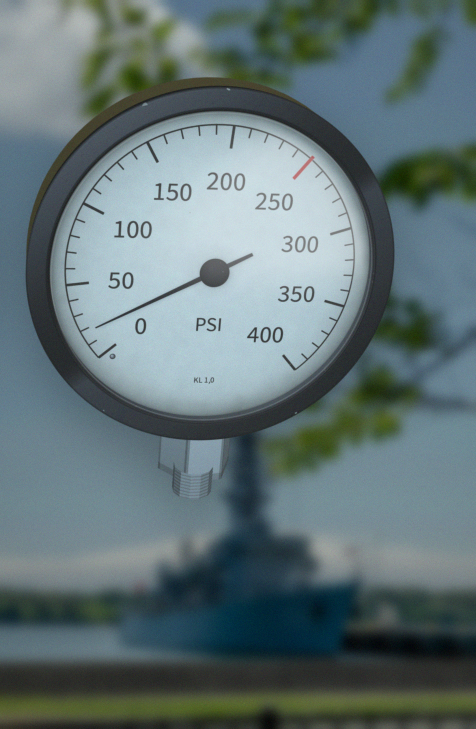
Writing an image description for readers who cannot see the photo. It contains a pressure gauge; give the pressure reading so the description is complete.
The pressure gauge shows 20 psi
